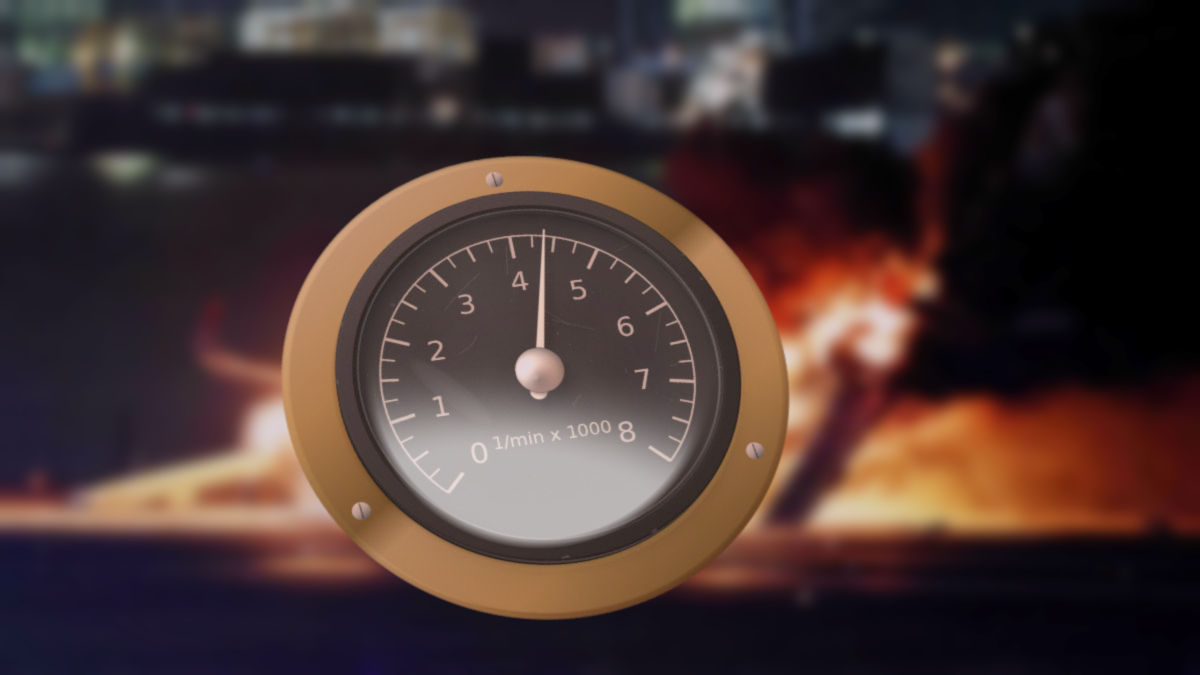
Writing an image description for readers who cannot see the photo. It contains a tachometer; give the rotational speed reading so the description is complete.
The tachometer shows 4375 rpm
